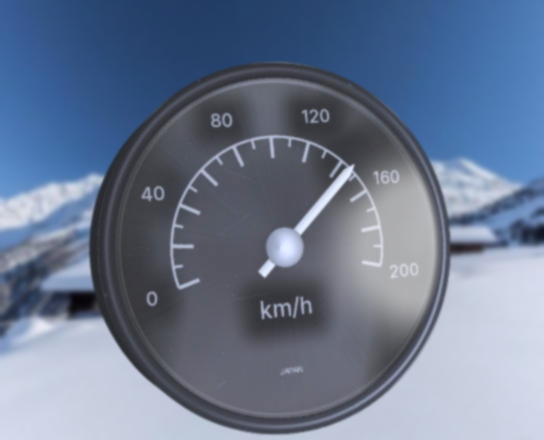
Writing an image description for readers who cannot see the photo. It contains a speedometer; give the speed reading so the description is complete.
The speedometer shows 145 km/h
